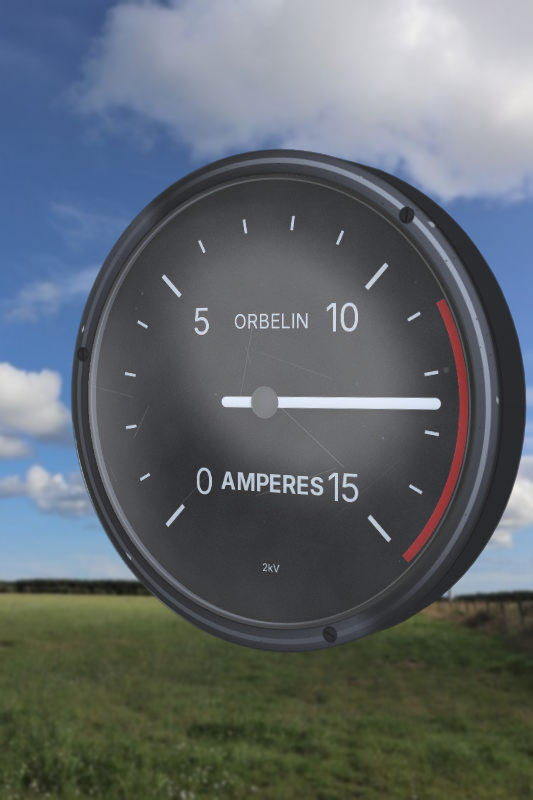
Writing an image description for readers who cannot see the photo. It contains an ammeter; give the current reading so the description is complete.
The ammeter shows 12.5 A
